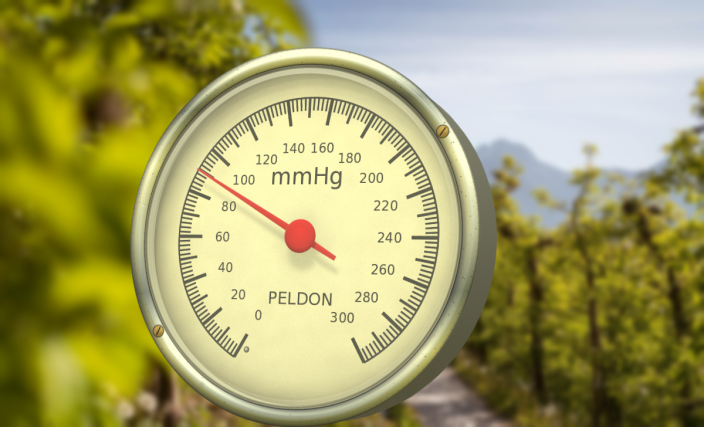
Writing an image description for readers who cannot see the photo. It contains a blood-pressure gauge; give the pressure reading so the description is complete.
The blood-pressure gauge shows 90 mmHg
